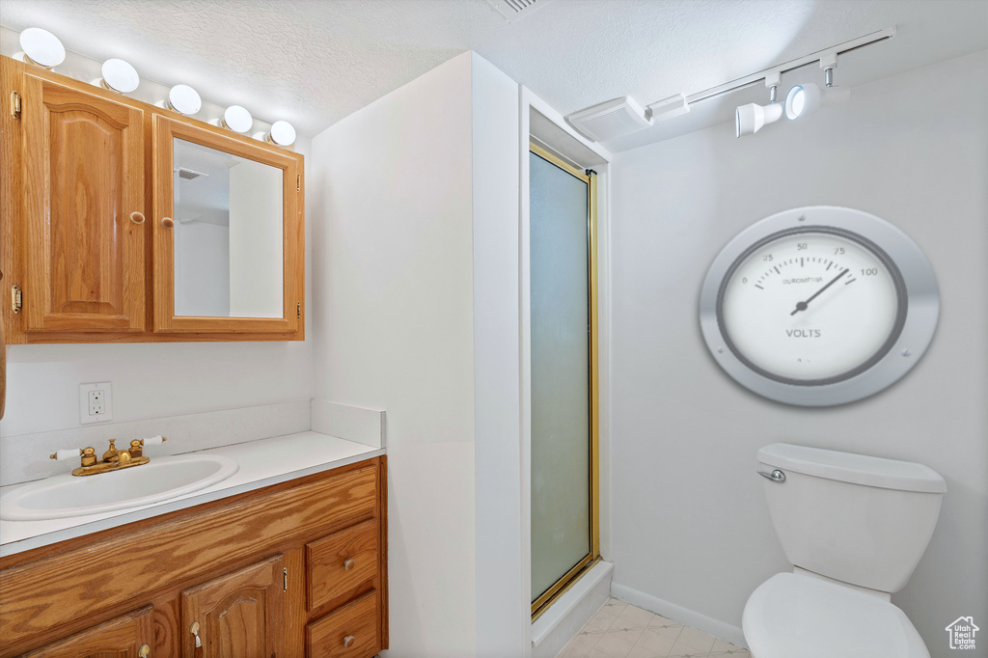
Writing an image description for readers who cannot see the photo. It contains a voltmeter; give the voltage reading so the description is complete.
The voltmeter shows 90 V
